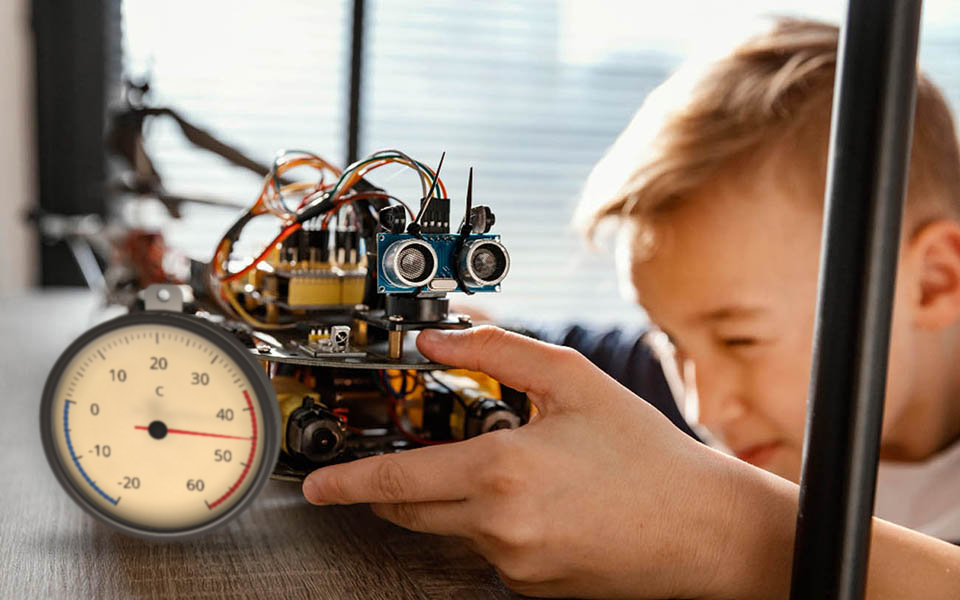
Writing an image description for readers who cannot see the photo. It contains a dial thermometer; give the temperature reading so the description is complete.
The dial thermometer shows 45 °C
